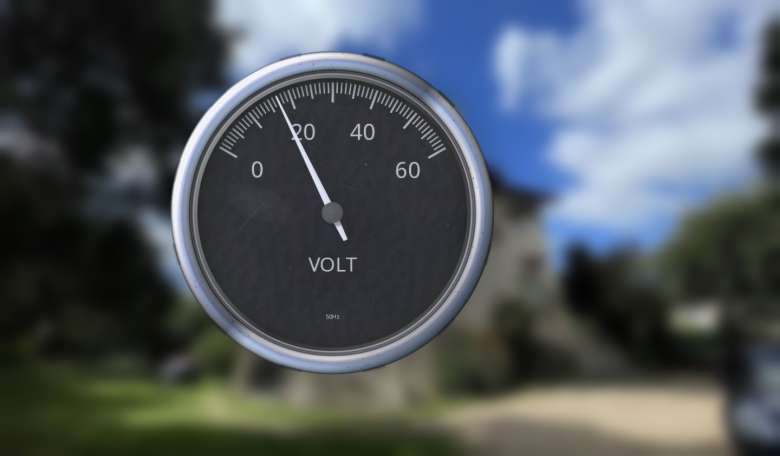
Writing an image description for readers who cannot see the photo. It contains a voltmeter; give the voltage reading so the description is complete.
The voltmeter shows 17 V
